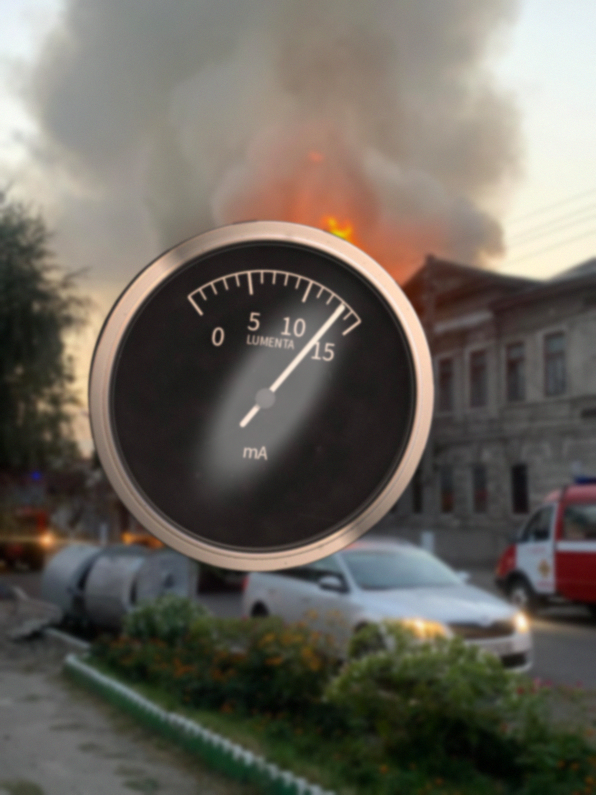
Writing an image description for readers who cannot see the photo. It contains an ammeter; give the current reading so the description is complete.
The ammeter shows 13 mA
